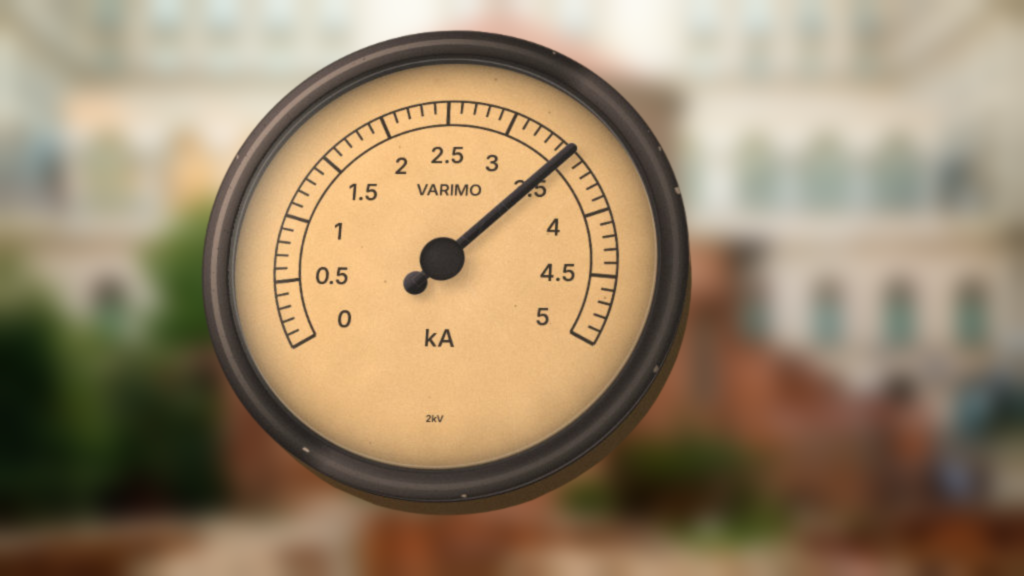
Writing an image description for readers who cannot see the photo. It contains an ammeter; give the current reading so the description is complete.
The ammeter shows 3.5 kA
